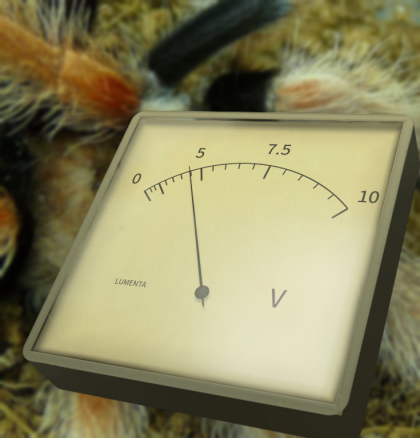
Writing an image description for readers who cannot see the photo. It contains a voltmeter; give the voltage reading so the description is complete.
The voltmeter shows 4.5 V
